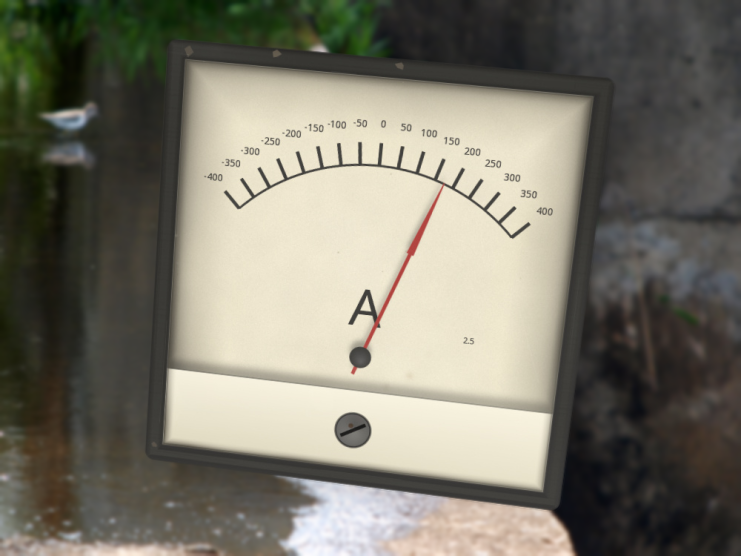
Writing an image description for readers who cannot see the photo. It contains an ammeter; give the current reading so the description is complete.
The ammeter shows 175 A
